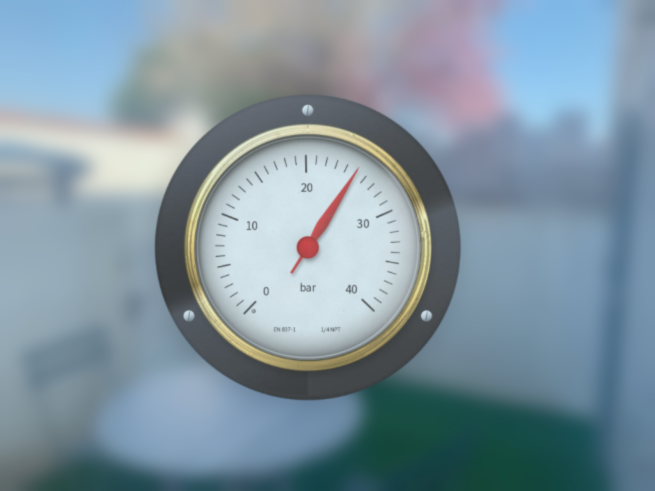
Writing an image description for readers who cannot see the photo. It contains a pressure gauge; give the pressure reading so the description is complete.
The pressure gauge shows 25 bar
